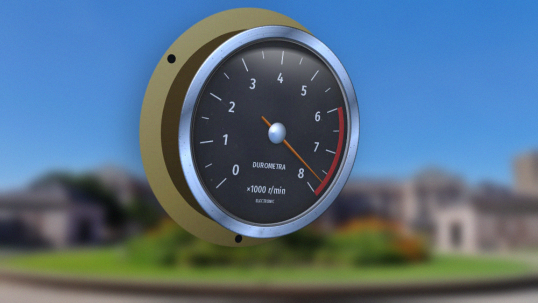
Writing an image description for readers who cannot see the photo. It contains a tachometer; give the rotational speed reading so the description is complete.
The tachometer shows 7750 rpm
